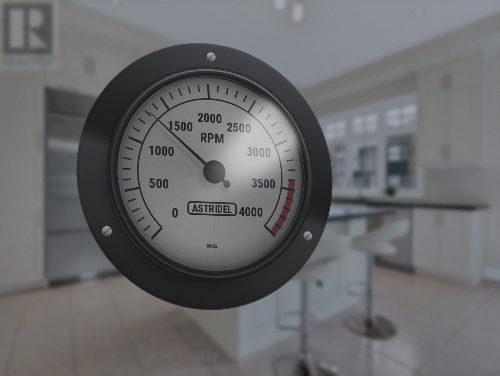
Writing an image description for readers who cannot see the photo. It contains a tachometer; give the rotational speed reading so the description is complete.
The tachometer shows 1300 rpm
